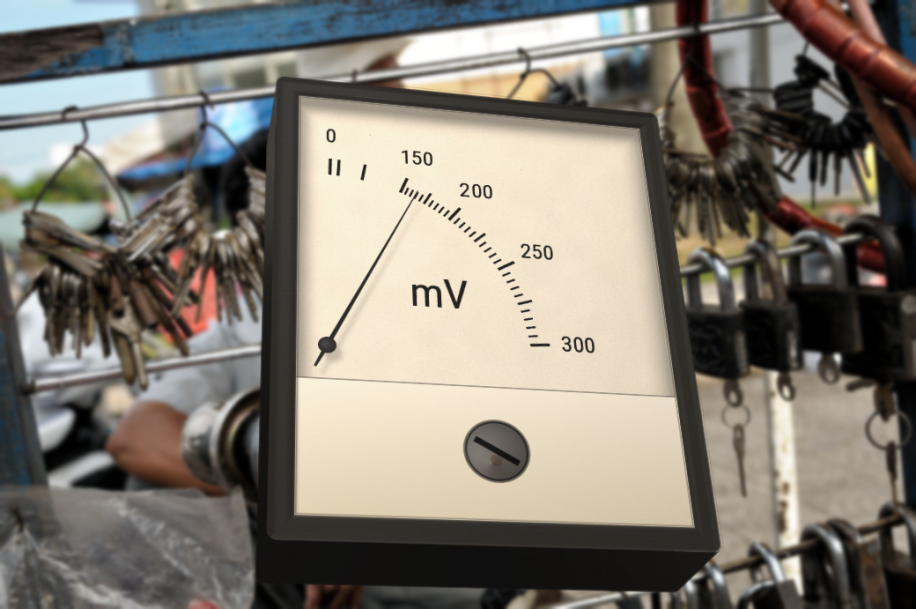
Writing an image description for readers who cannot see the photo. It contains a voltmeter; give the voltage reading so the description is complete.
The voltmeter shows 165 mV
